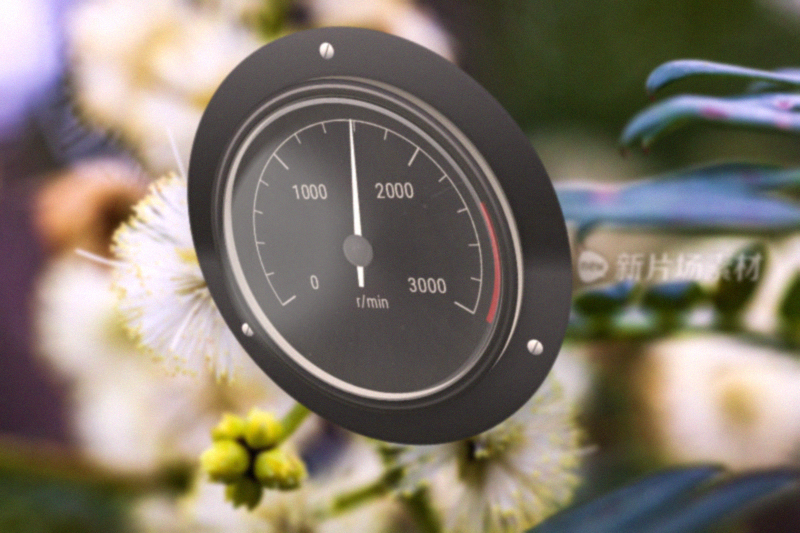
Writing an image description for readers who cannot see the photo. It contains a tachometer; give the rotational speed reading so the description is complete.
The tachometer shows 1600 rpm
